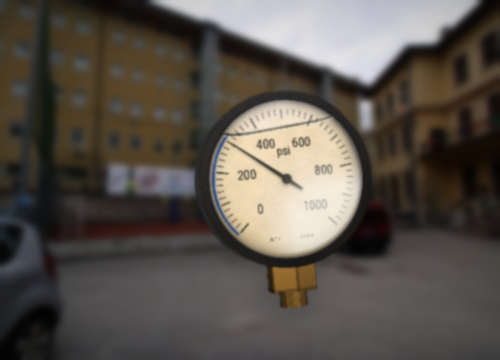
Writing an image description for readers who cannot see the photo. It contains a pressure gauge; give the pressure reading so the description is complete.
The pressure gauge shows 300 psi
